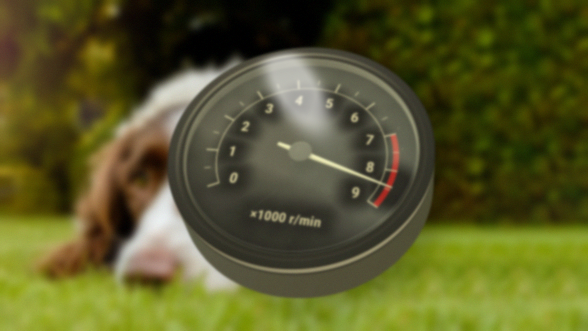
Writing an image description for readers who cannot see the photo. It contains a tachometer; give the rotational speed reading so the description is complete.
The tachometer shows 8500 rpm
